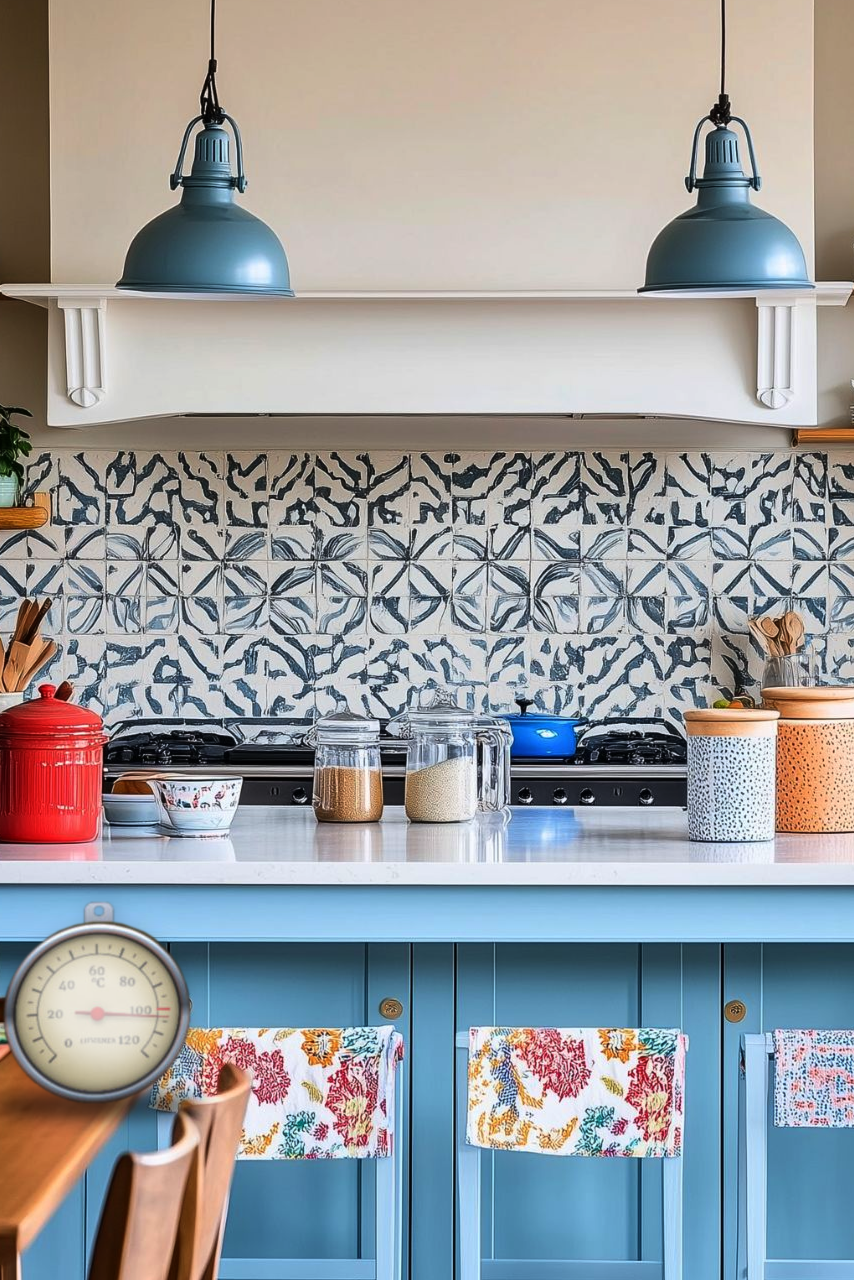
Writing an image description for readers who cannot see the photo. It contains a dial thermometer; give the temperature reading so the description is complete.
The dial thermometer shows 102.5 °C
